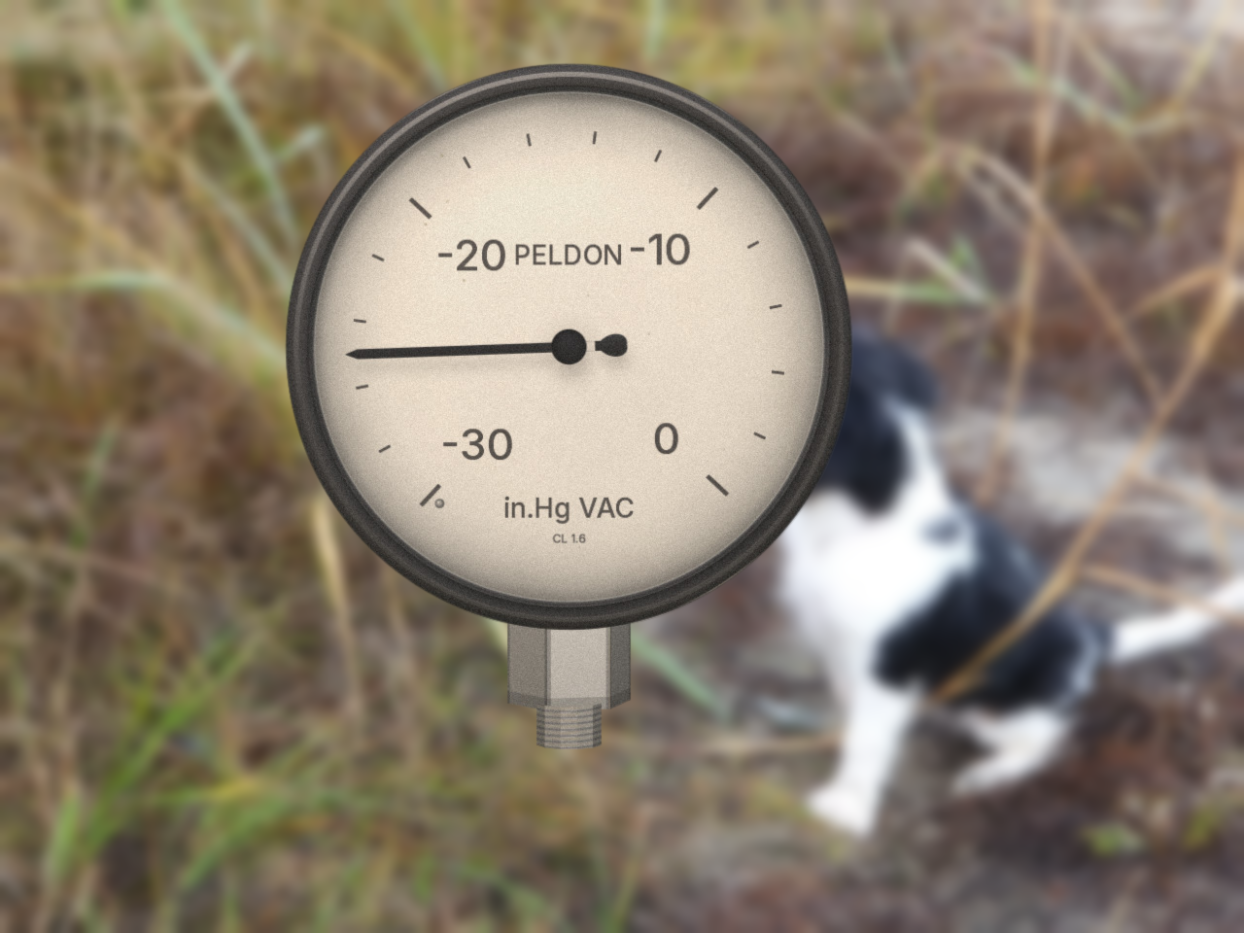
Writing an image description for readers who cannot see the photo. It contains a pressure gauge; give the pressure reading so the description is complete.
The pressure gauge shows -25 inHg
